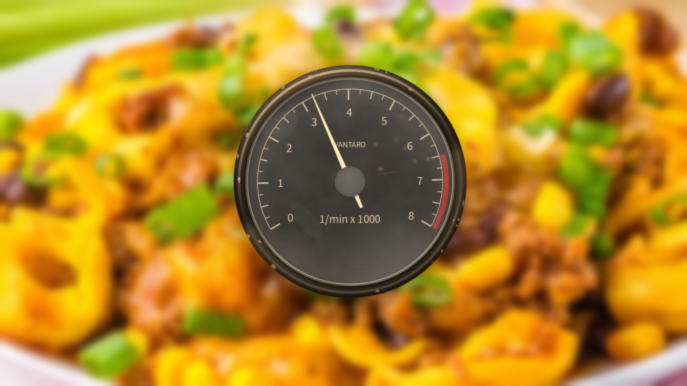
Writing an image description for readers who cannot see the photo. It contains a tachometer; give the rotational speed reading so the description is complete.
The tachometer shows 3250 rpm
